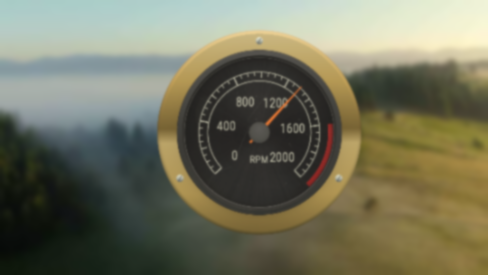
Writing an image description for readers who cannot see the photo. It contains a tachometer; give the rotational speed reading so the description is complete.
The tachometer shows 1300 rpm
